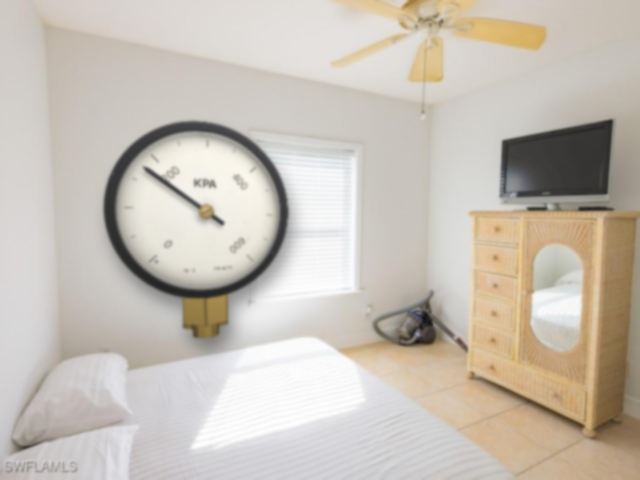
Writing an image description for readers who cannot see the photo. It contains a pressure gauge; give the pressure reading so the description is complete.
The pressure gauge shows 175 kPa
